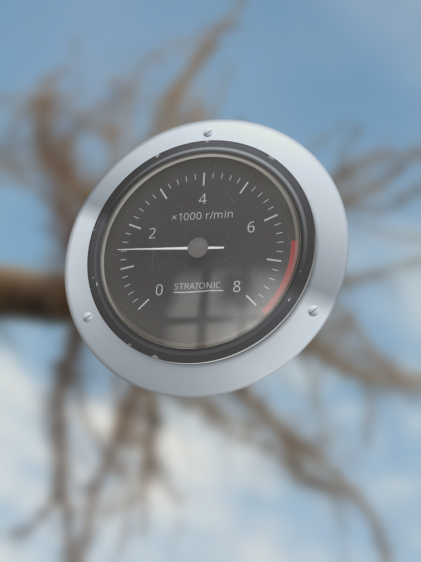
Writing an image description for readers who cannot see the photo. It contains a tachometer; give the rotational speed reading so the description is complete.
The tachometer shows 1400 rpm
